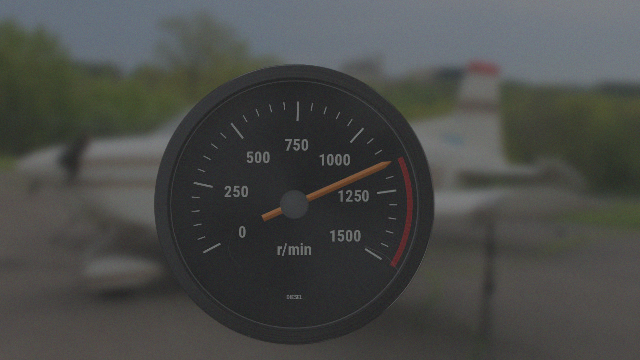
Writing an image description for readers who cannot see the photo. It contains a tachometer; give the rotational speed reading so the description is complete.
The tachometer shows 1150 rpm
